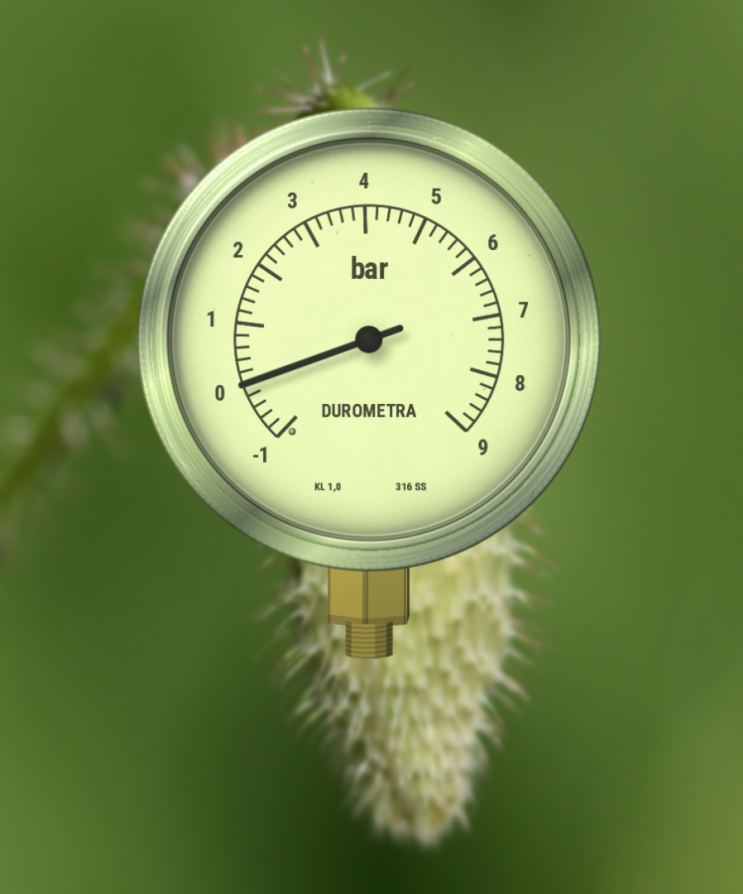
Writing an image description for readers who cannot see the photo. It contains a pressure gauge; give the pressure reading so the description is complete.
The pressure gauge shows 0 bar
